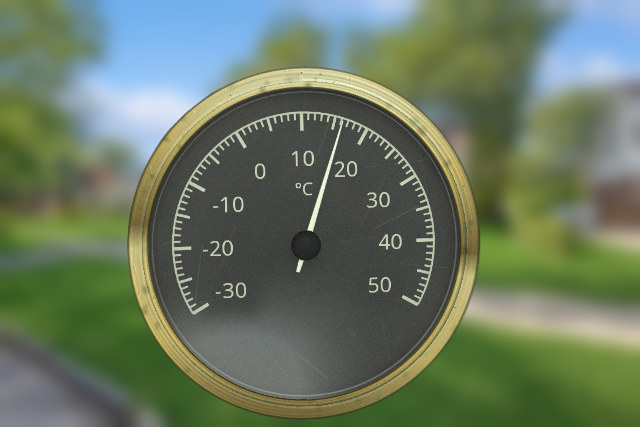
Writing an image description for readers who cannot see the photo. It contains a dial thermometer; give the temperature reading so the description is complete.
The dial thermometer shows 16 °C
